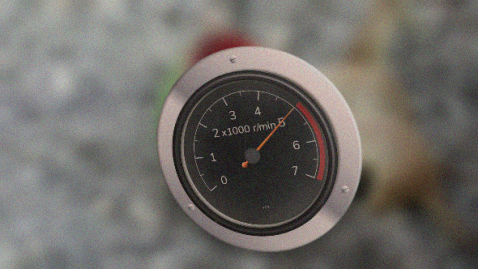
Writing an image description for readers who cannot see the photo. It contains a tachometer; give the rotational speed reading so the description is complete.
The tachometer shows 5000 rpm
